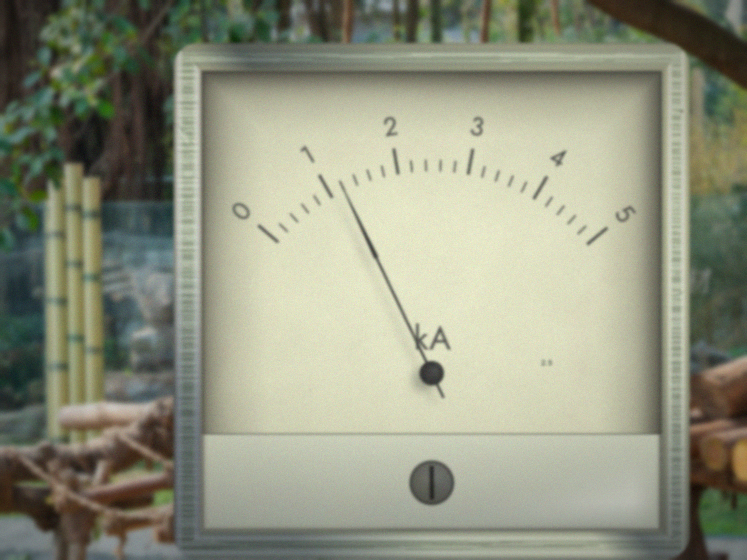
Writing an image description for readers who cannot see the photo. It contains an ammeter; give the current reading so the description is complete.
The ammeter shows 1.2 kA
